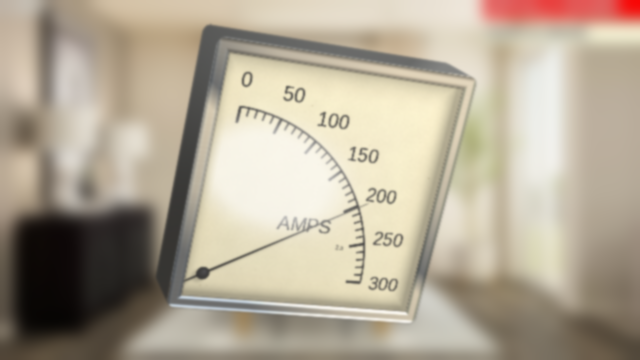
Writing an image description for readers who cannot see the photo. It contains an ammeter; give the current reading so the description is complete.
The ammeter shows 200 A
